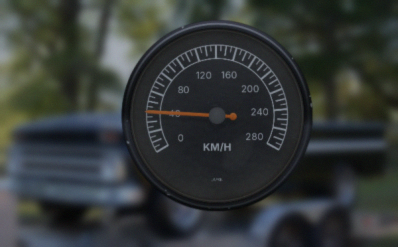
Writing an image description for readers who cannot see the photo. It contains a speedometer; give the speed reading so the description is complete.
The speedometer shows 40 km/h
